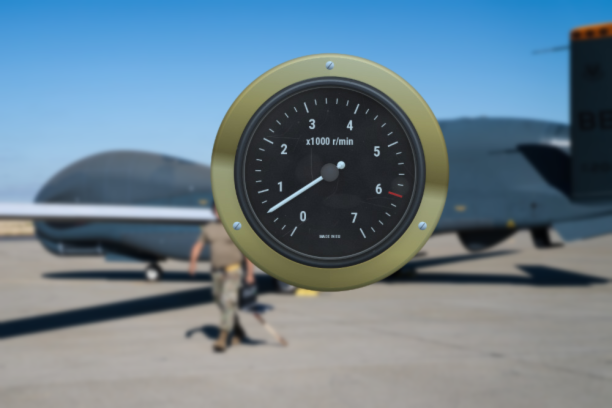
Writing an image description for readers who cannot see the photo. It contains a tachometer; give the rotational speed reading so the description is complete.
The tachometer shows 600 rpm
